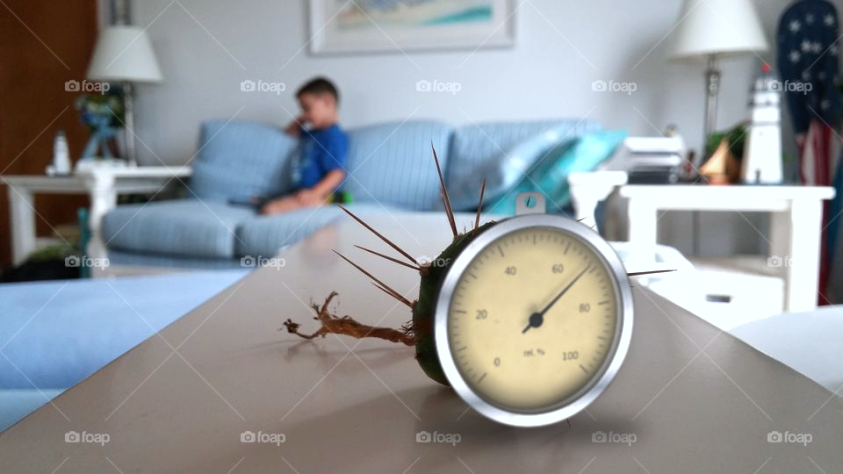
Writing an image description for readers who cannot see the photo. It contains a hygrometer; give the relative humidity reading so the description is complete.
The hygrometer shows 68 %
